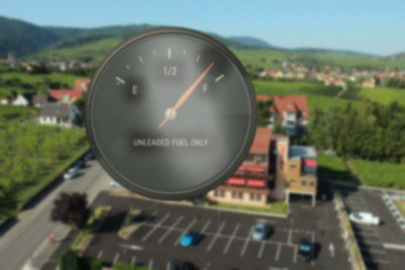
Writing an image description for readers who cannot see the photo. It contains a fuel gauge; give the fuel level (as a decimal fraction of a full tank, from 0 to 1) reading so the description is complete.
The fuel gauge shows 0.875
